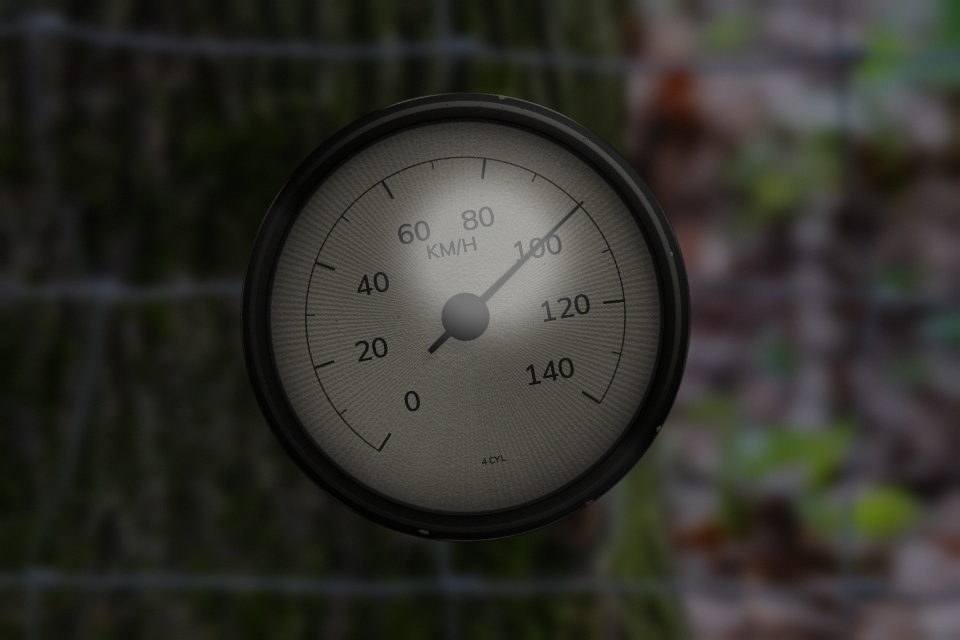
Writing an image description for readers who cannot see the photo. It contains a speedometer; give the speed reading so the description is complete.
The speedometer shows 100 km/h
